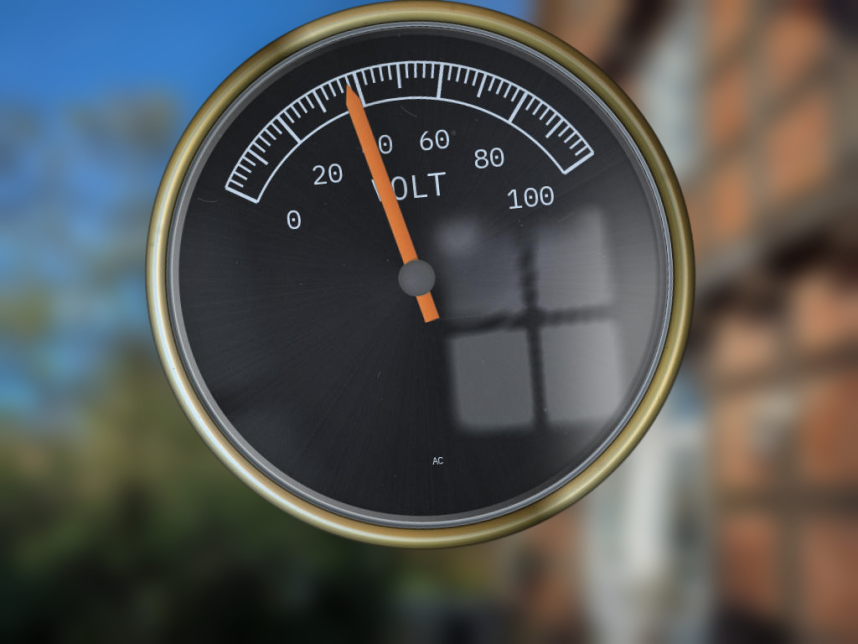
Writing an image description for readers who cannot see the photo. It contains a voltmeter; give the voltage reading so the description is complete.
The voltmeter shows 38 V
